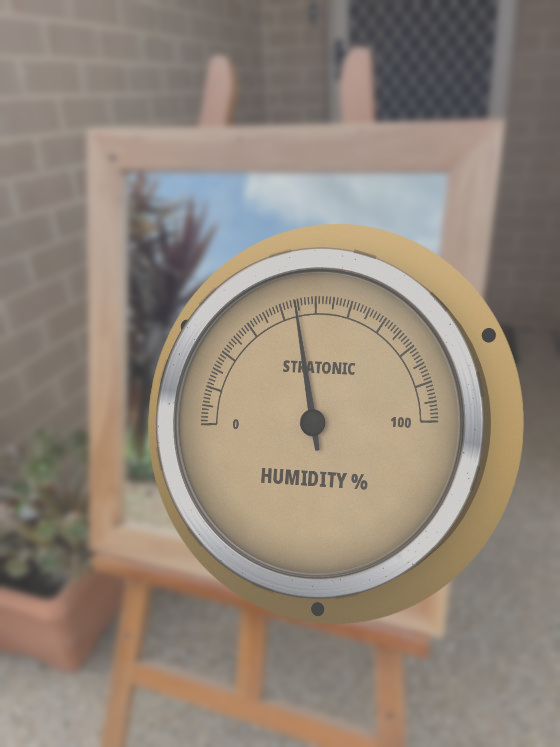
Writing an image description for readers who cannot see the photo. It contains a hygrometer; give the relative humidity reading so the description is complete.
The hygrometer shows 45 %
